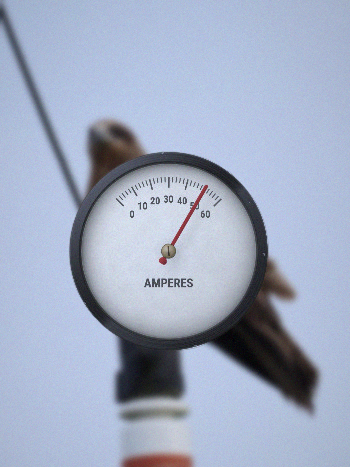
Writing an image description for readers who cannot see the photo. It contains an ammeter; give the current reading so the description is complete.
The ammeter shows 50 A
